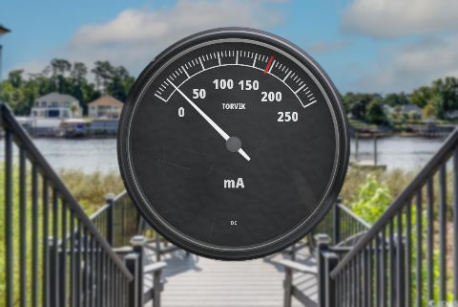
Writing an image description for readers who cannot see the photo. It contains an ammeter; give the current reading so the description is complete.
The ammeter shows 25 mA
